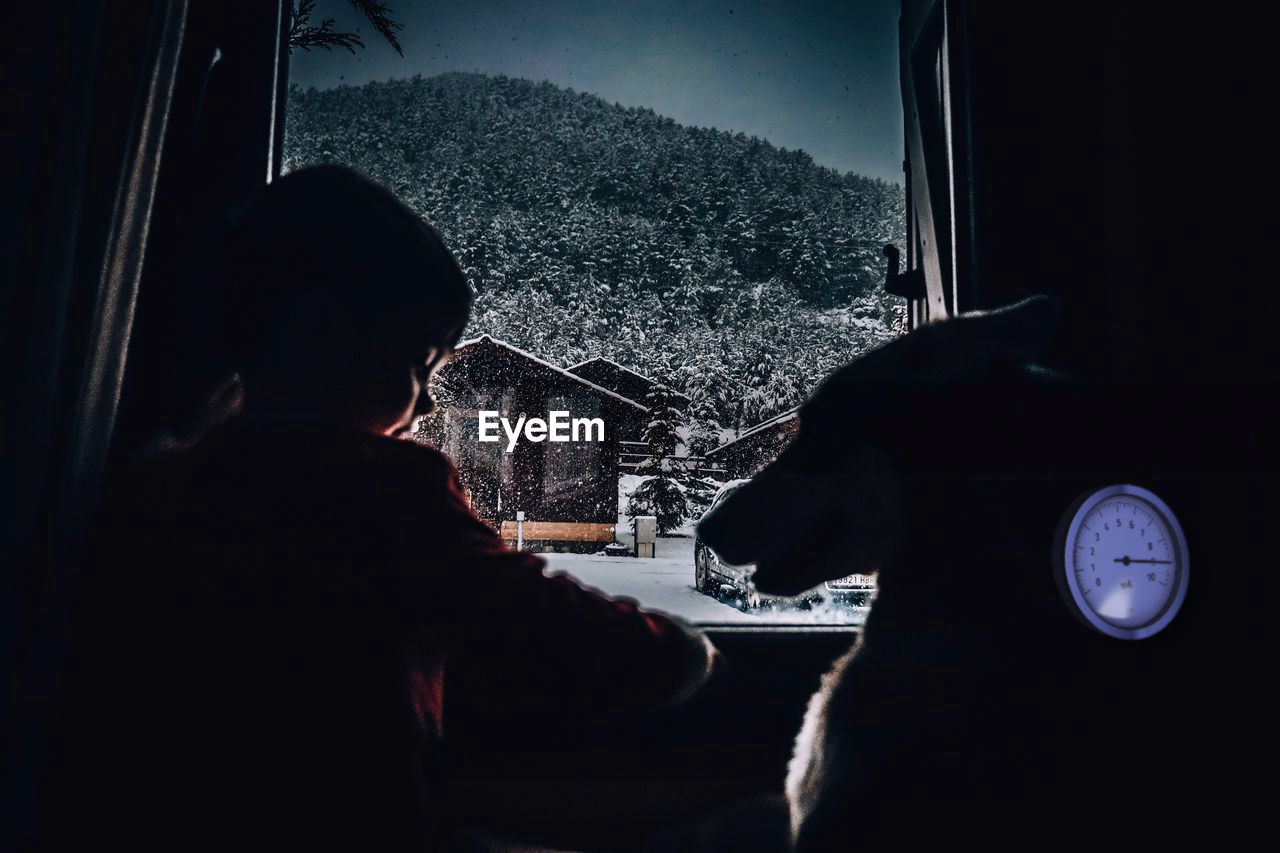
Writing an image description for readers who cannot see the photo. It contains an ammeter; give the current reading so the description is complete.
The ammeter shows 9 mA
